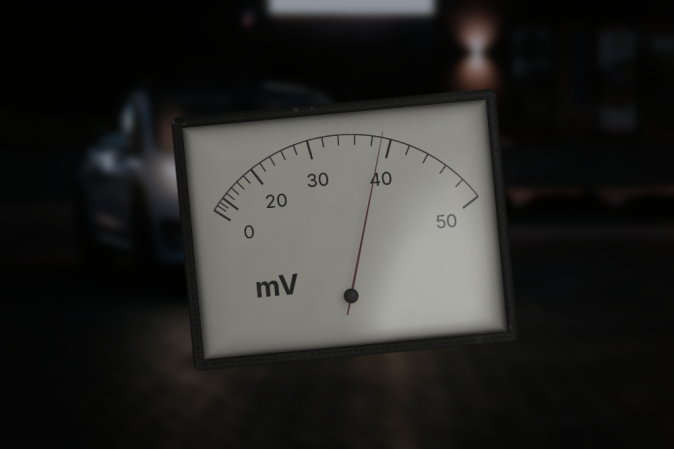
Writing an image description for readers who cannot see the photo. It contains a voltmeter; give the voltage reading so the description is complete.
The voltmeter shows 39 mV
